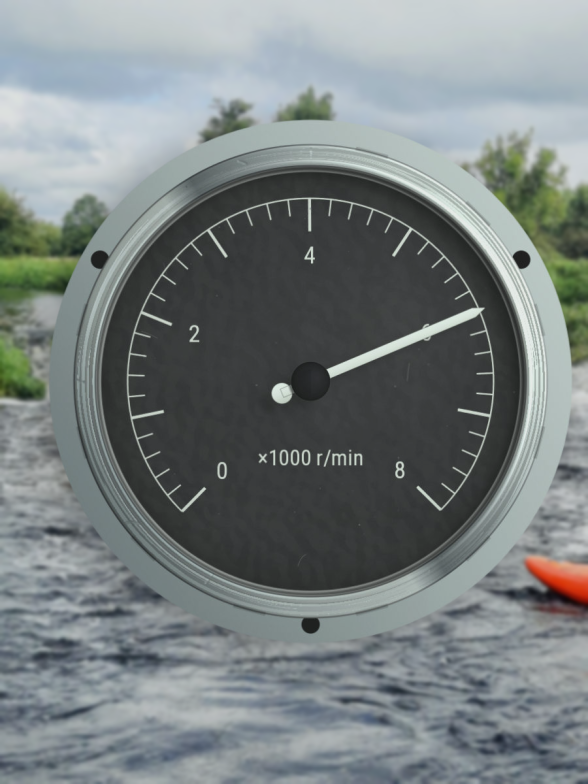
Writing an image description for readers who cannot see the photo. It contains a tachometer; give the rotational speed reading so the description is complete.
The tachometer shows 6000 rpm
